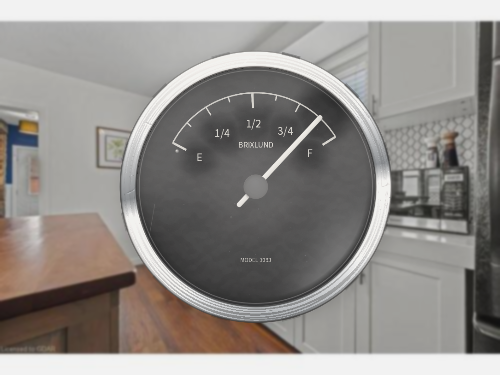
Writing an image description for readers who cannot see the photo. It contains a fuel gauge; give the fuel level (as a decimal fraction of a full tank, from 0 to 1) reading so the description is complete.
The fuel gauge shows 0.875
